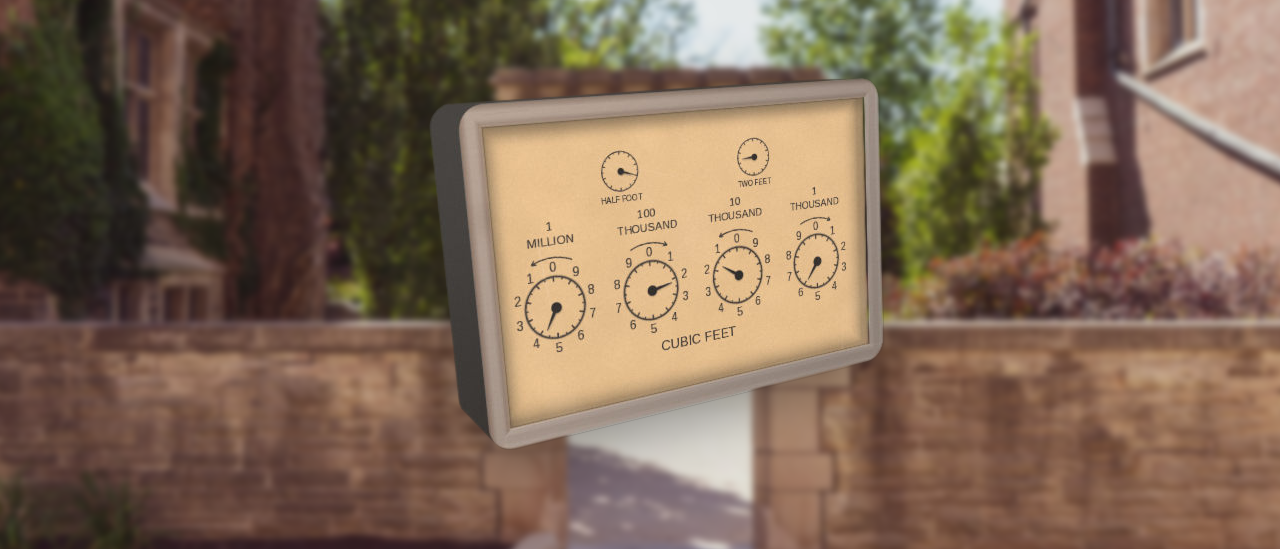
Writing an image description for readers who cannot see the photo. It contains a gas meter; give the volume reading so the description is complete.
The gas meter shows 421600 ft³
